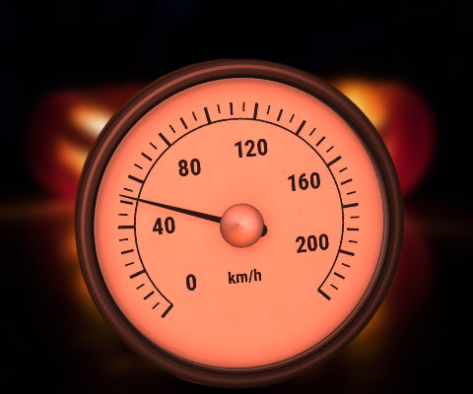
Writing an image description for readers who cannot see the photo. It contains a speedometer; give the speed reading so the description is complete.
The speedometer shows 52.5 km/h
